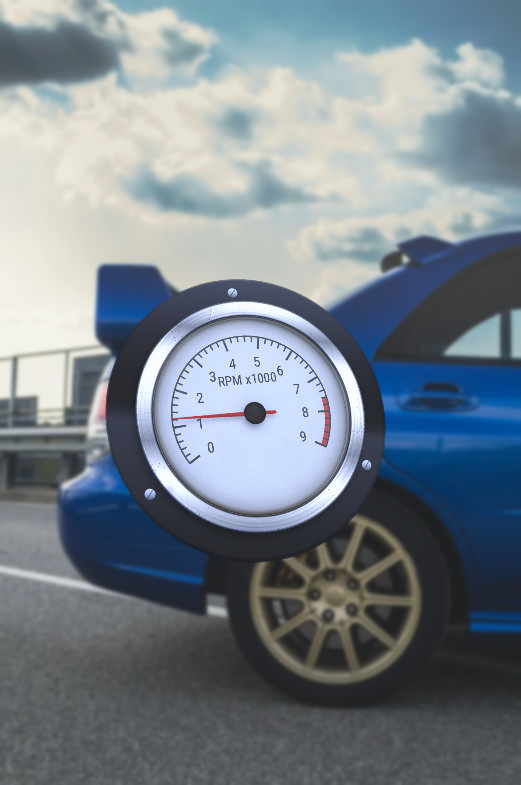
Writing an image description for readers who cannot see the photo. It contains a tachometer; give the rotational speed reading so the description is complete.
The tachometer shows 1200 rpm
